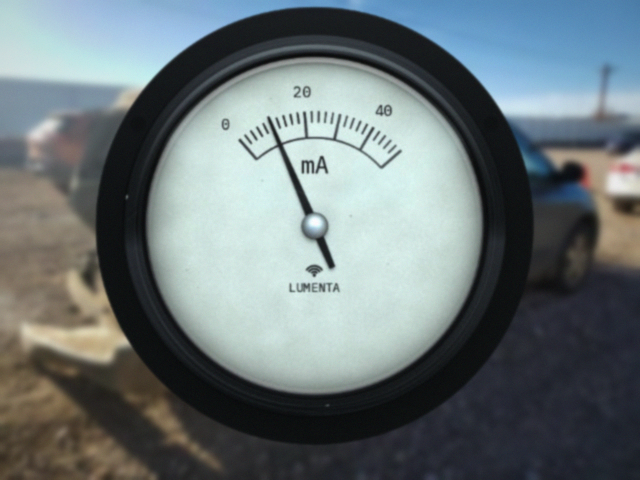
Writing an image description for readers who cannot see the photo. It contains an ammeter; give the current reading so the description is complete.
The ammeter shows 10 mA
